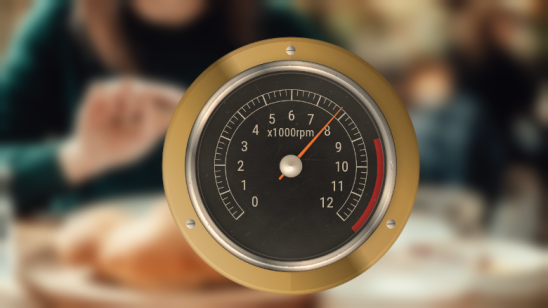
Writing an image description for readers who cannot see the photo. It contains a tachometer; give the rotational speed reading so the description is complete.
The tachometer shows 7800 rpm
